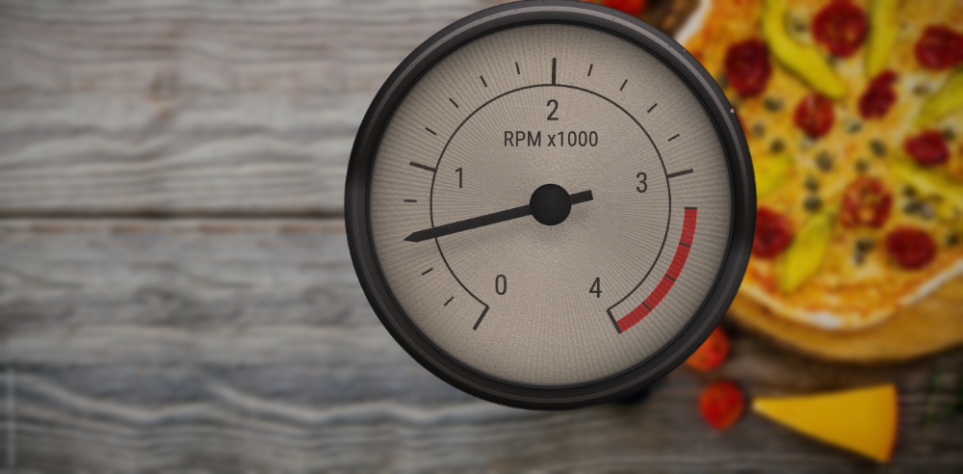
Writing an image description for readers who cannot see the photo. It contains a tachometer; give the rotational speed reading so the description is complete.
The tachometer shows 600 rpm
